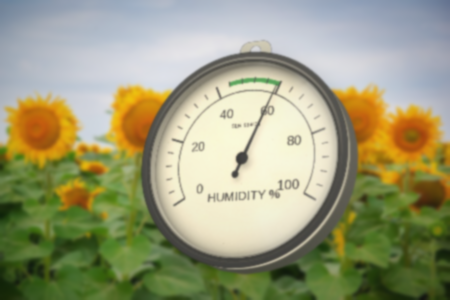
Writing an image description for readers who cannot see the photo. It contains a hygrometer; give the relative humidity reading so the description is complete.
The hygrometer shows 60 %
